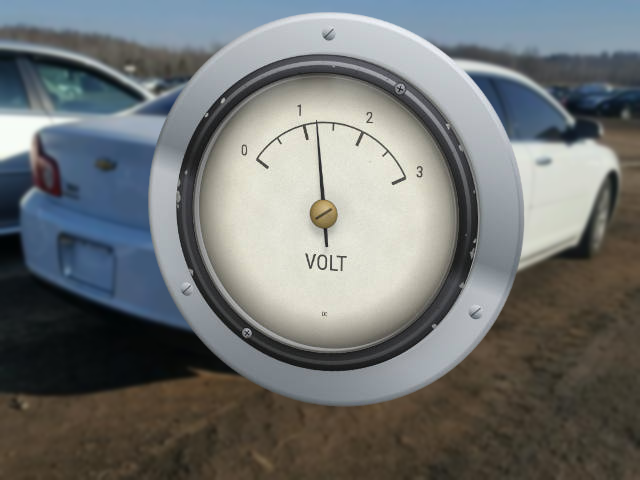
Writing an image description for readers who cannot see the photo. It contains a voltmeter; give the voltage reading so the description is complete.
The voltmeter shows 1.25 V
